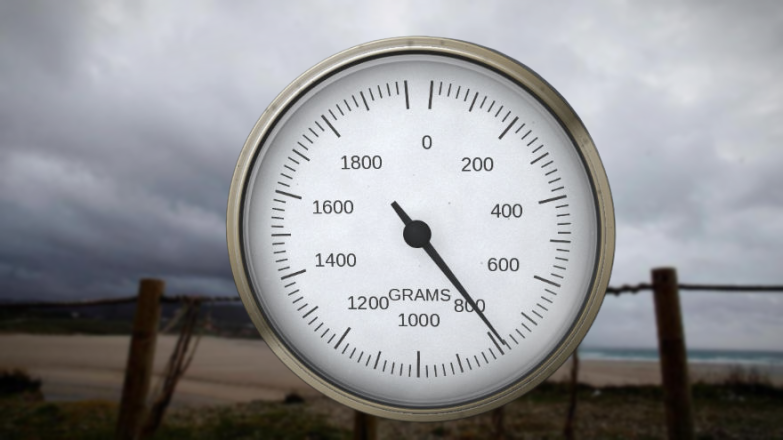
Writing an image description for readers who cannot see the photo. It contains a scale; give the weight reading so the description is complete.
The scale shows 780 g
